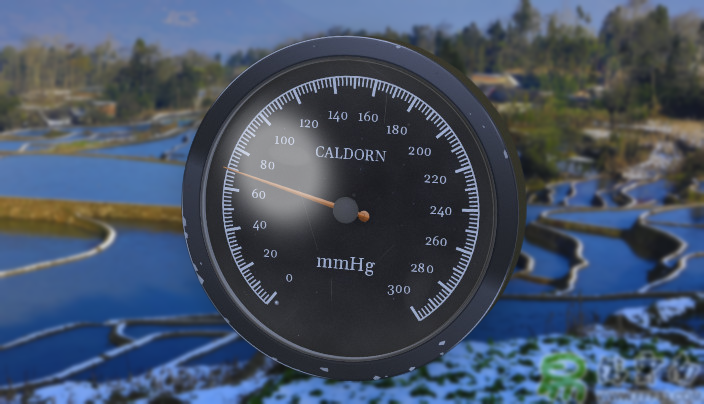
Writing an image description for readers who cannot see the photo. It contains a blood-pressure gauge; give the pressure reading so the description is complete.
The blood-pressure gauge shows 70 mmHg
